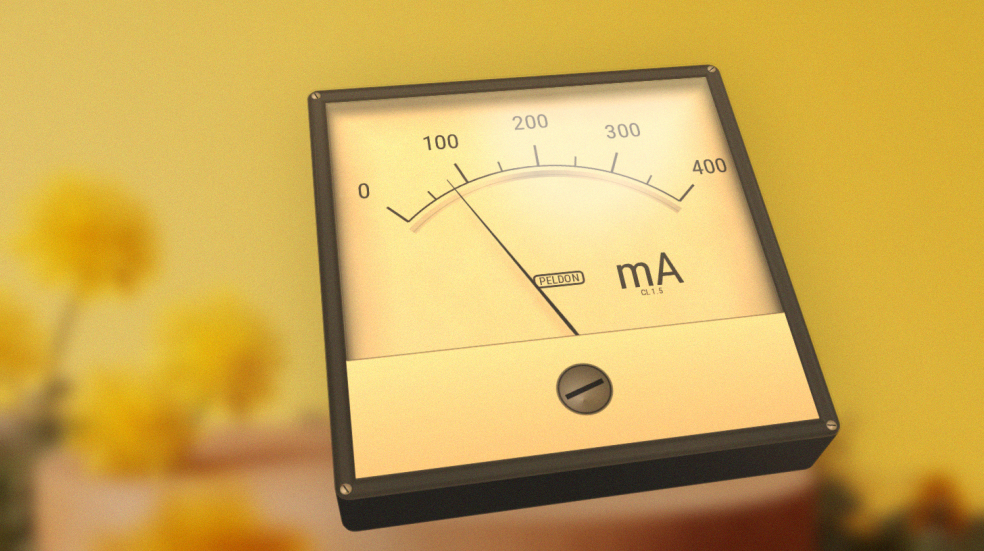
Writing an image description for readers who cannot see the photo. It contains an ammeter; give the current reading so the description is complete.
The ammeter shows 75 mA
